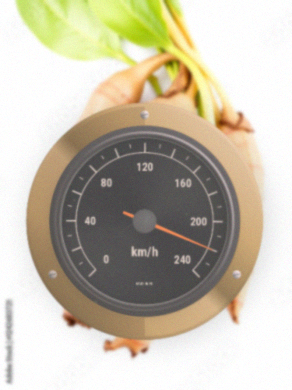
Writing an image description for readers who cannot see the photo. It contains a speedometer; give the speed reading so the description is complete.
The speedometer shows 220 km/h
